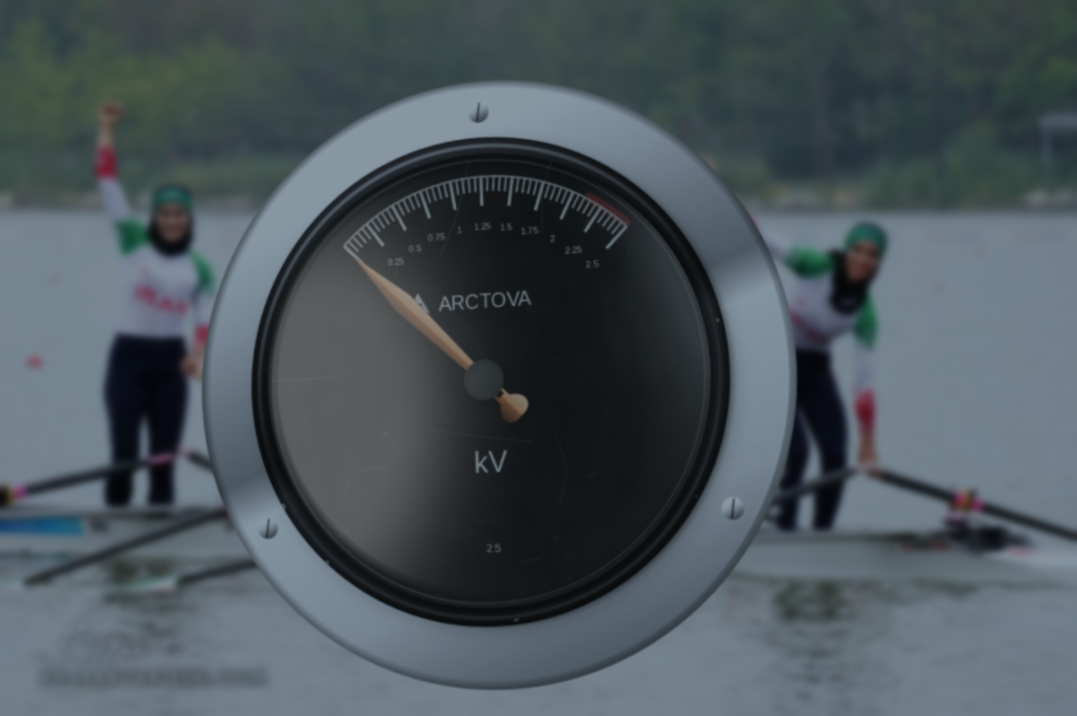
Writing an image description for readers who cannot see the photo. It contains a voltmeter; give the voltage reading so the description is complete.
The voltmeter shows 0 kV
